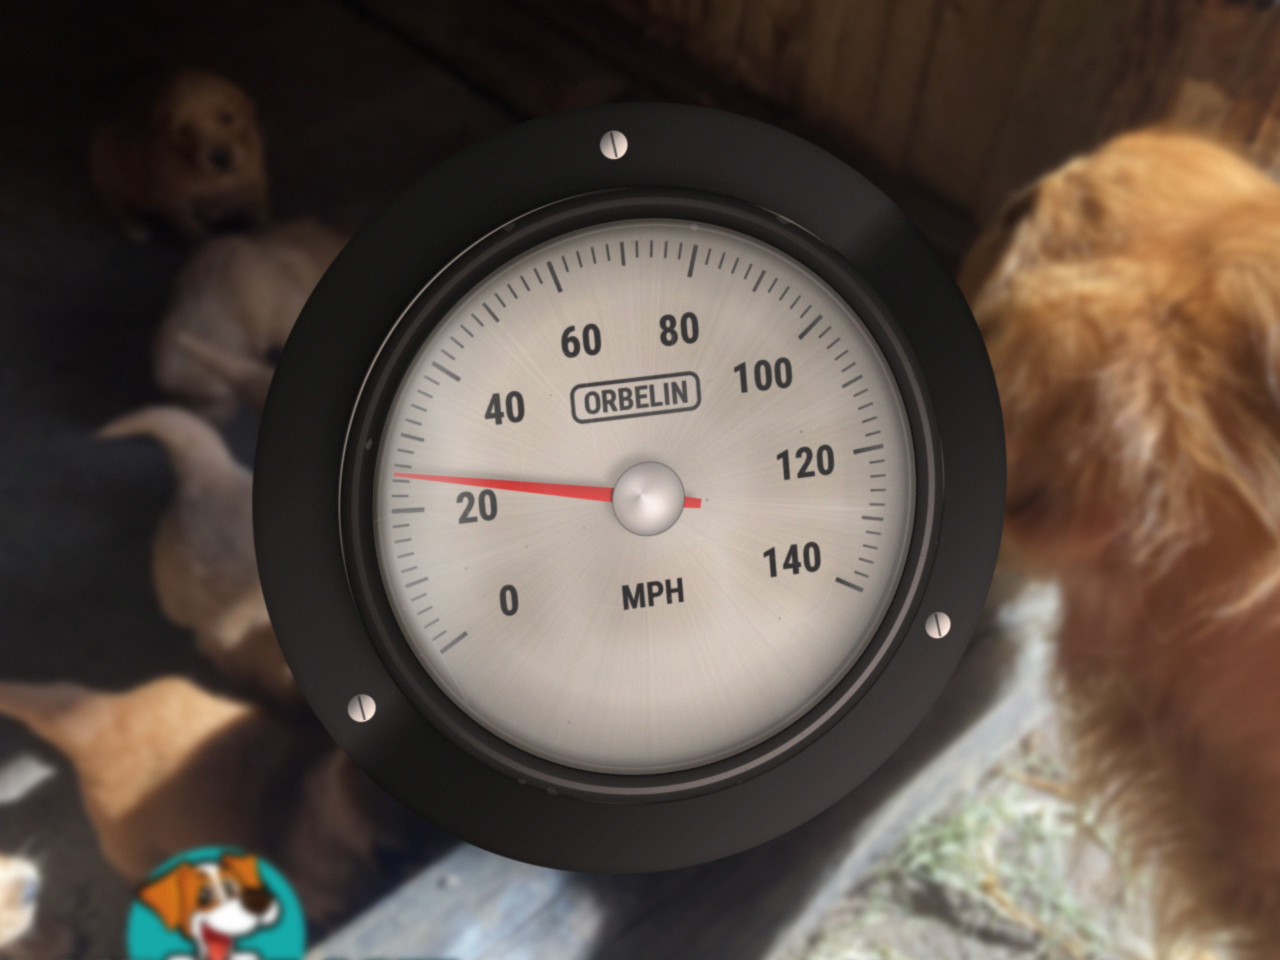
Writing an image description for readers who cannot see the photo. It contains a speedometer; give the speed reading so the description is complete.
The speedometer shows 25 mph
